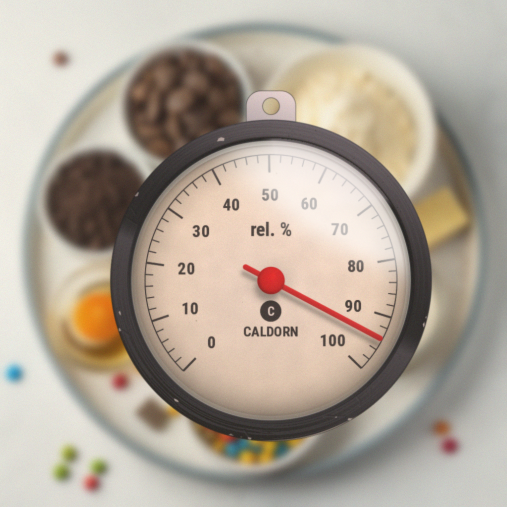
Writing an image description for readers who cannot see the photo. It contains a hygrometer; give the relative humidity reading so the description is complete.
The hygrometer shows 94 %
